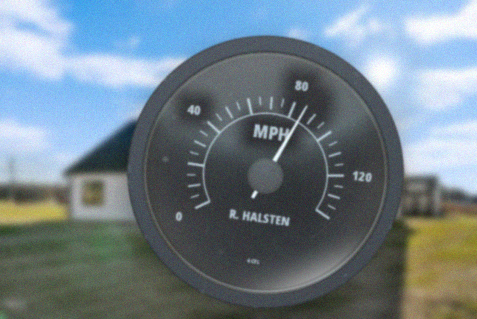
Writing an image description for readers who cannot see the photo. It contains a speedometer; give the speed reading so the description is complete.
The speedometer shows 85 mph
